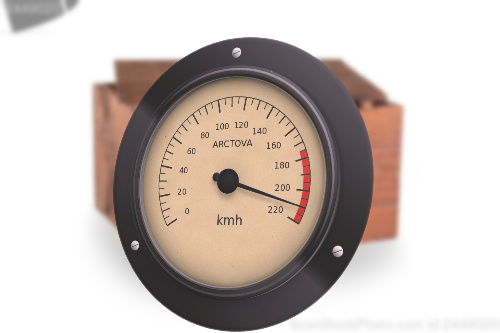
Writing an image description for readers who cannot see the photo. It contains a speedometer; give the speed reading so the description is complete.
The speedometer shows 210 km/h
